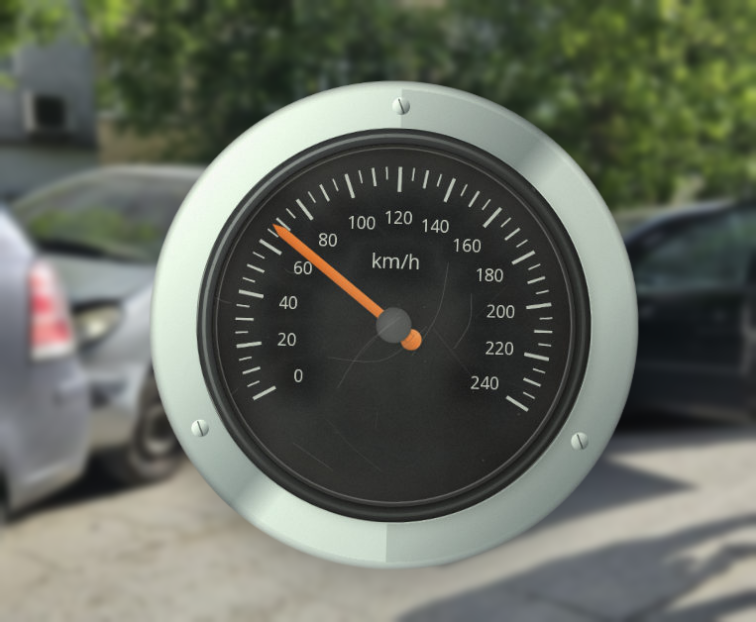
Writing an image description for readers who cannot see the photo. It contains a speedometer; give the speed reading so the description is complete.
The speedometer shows 67.5 km/h
